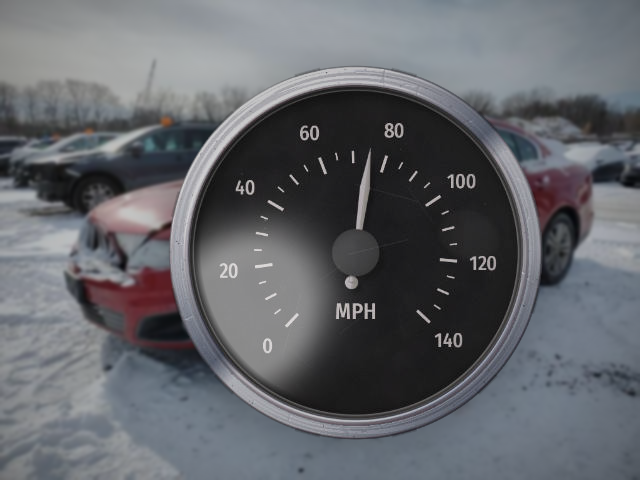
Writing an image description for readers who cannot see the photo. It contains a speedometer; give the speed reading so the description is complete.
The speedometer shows 75 mph
